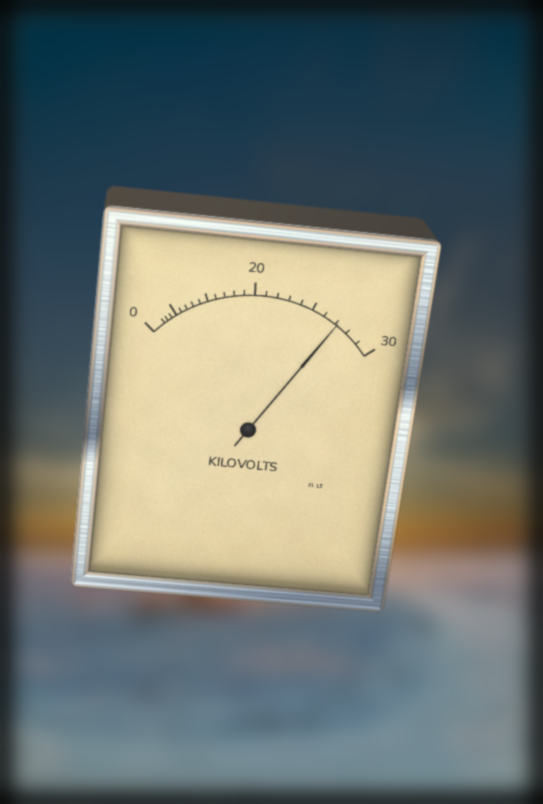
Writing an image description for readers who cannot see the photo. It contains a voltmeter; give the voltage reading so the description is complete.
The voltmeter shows 27 kV
